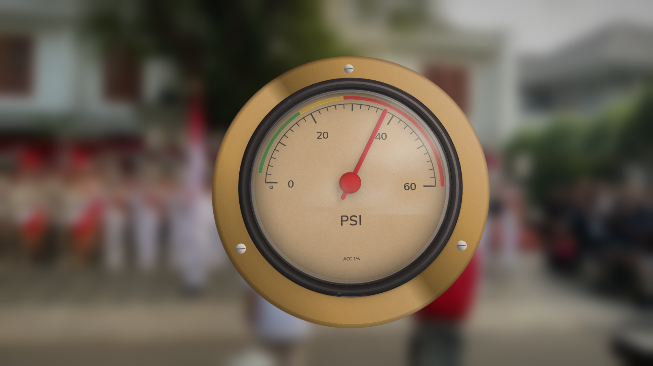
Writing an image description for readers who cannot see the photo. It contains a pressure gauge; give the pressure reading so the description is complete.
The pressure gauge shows 38 psi
